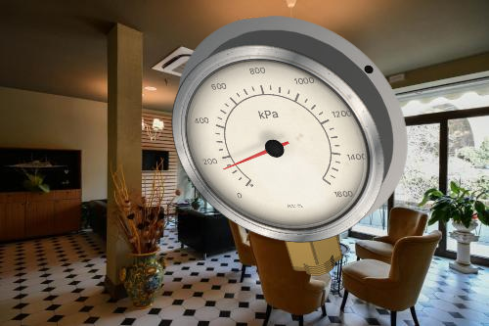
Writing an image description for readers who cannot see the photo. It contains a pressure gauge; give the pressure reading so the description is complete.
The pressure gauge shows 150 kPa
